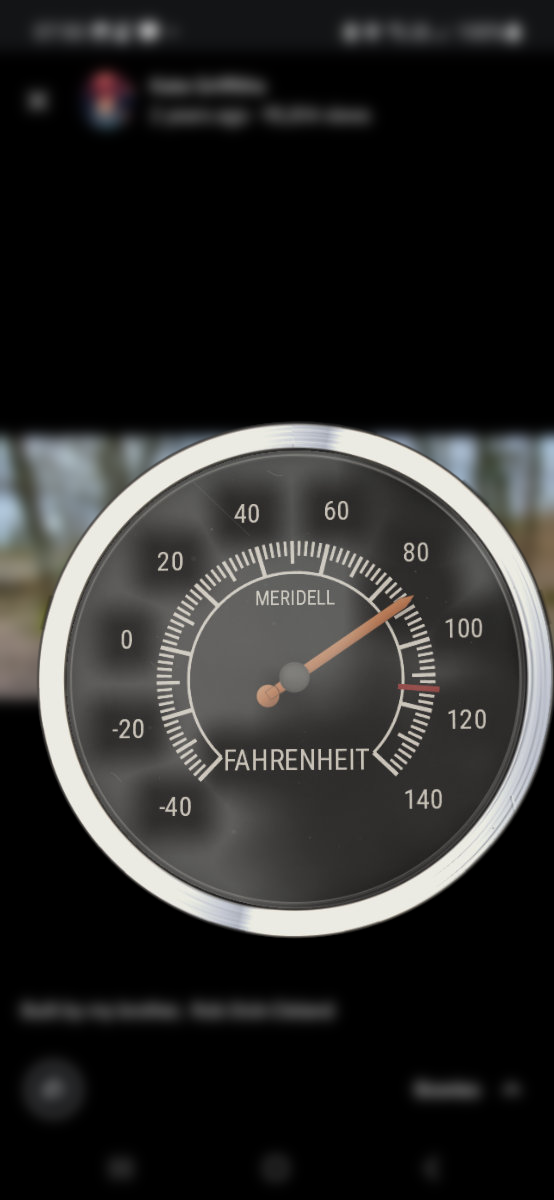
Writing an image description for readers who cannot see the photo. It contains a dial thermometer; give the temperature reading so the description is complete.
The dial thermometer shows 88 °F
